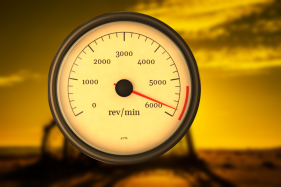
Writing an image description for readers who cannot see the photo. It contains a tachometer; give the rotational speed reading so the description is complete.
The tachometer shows 5800 rpm
